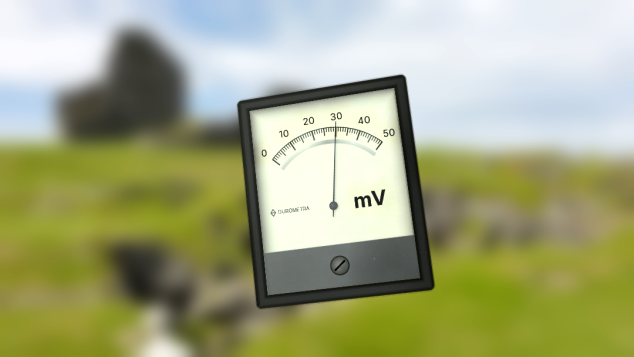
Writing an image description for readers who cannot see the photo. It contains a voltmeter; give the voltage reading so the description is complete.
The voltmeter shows 30 mV
